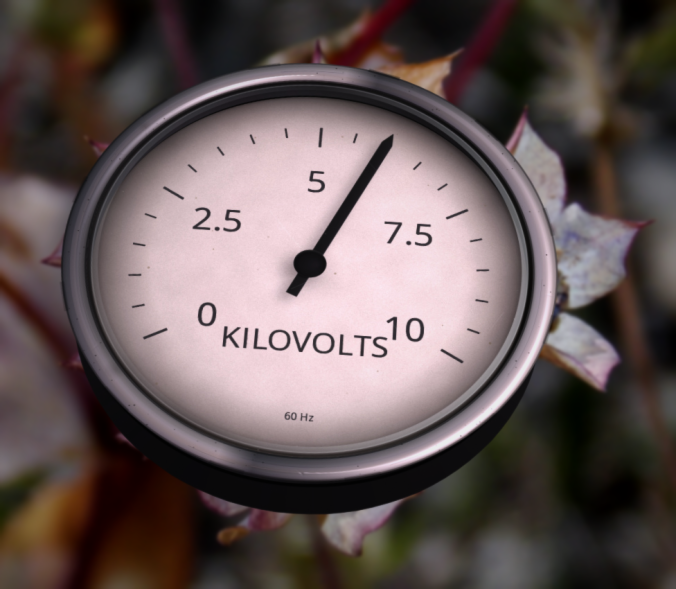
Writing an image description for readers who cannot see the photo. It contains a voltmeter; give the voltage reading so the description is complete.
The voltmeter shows 6 kV
